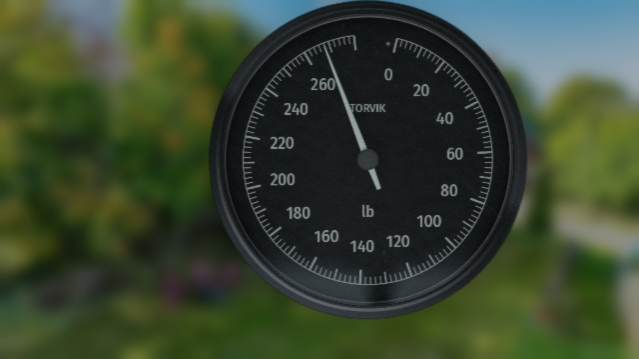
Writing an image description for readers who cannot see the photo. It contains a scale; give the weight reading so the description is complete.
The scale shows 268 lb
